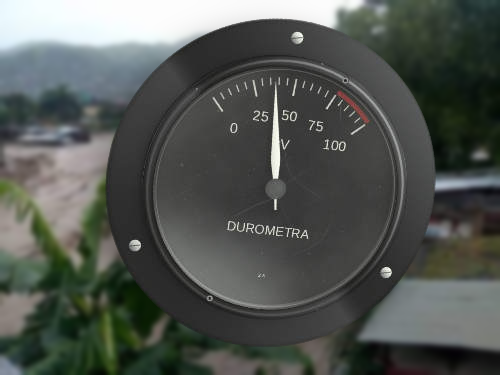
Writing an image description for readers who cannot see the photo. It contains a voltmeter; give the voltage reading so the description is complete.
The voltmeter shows 37.5 kV
